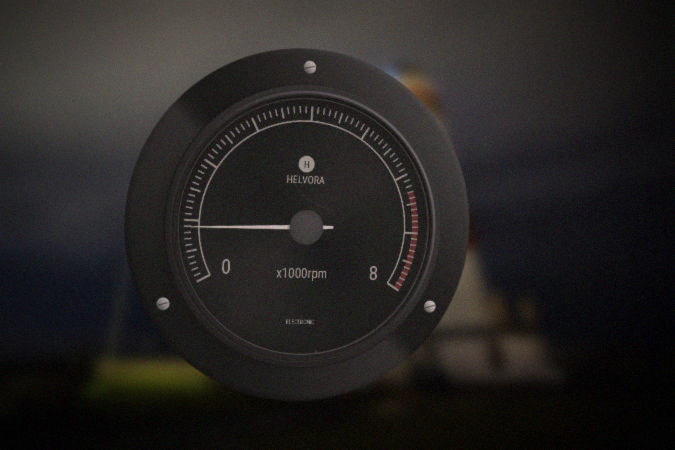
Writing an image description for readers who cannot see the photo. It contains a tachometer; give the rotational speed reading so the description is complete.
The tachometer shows 900 rpm
